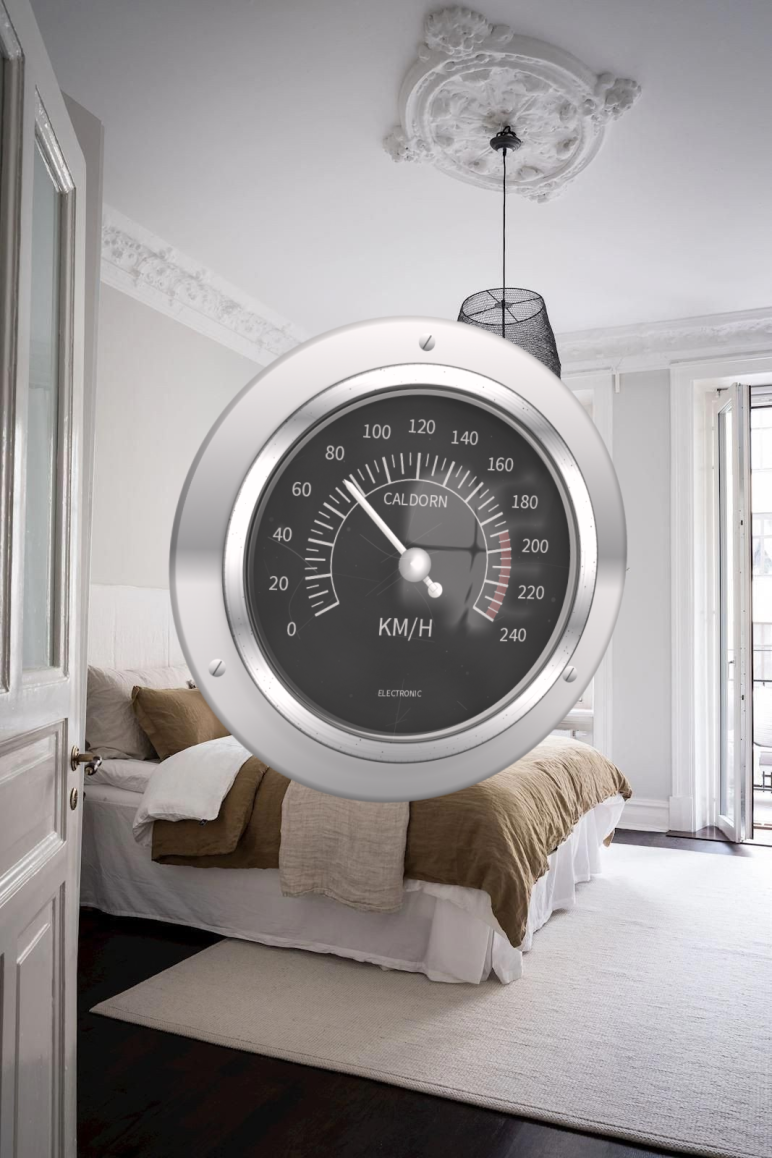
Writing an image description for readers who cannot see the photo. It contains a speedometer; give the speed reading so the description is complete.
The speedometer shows 75 km/h
